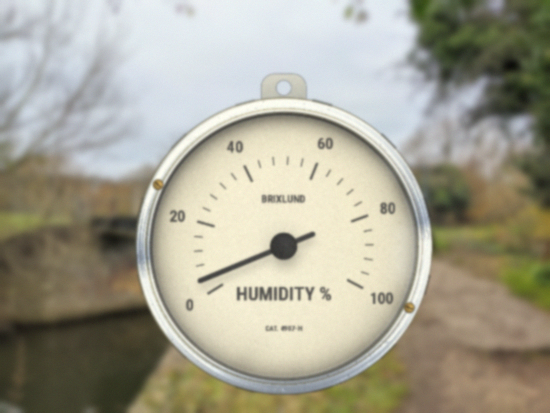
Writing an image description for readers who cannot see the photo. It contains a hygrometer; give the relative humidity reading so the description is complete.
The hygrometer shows 4 %
